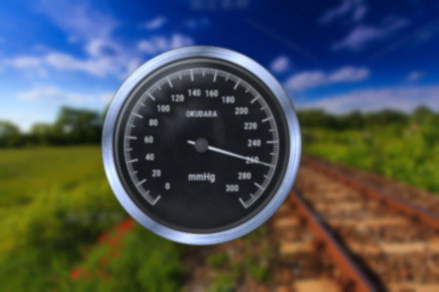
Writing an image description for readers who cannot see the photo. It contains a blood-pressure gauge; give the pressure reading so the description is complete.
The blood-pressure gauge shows 260 mmHg
